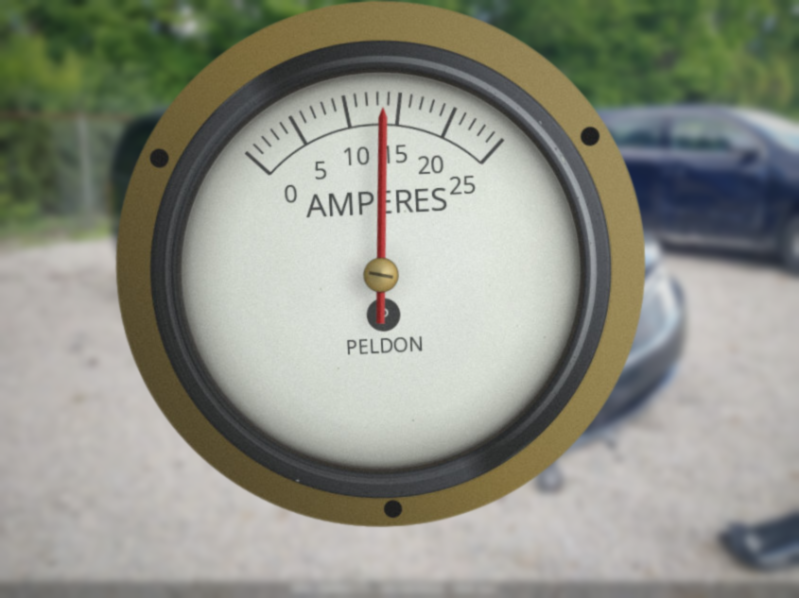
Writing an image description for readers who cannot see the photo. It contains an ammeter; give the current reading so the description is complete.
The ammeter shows 13.5 A
